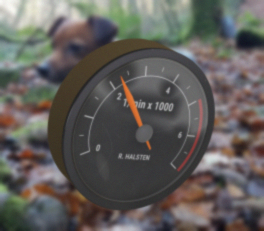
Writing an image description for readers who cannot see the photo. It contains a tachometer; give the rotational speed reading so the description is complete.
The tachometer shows 2250 rpm
